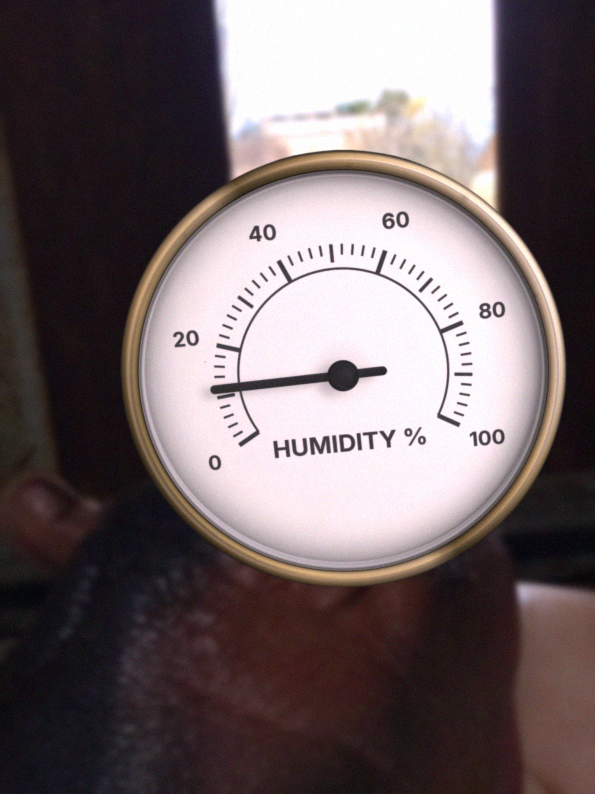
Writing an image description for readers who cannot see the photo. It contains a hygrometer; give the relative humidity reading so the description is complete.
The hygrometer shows 12 %
